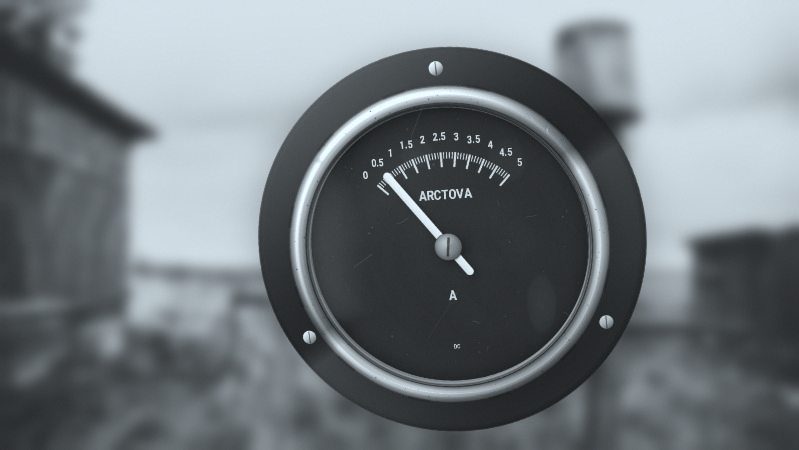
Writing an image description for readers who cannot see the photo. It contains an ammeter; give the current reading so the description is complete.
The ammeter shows 0.5 A
